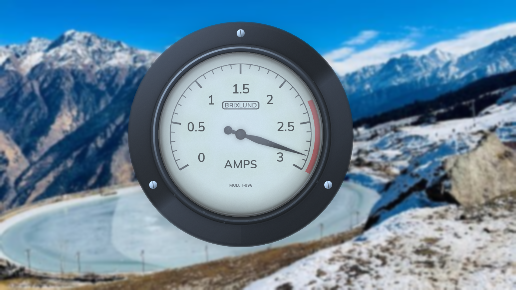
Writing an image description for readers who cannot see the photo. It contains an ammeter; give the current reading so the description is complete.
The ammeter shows 2.85 A
